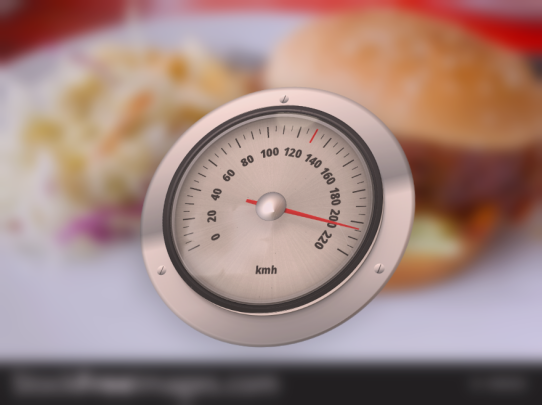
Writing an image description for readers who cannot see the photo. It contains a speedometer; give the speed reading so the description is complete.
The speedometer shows 205 km/h
